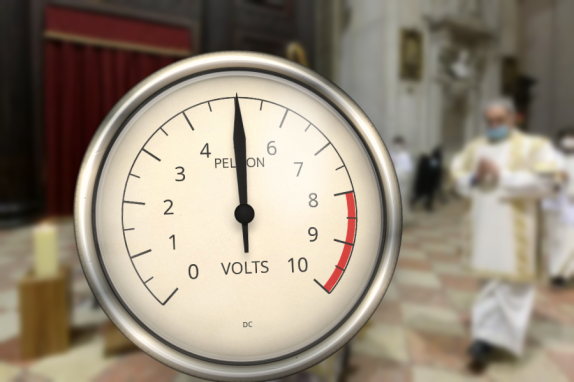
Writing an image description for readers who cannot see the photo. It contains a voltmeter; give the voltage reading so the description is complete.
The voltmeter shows 5 V
